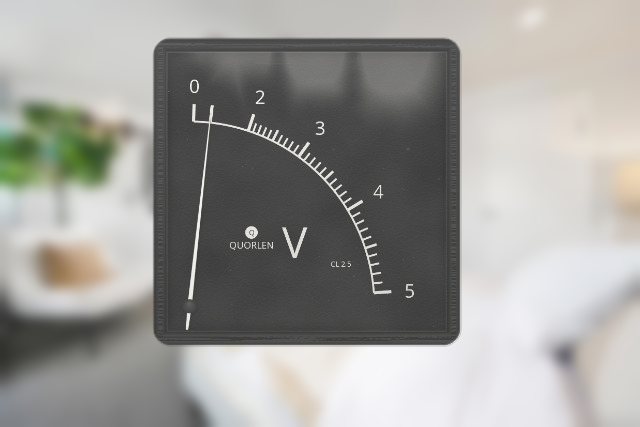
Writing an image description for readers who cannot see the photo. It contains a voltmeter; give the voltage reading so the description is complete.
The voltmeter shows 1 V
